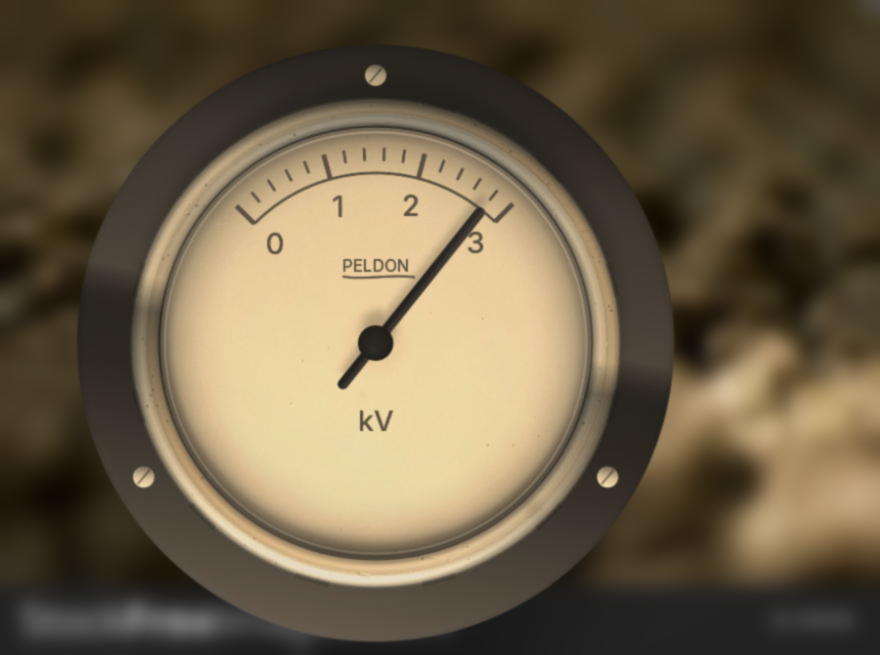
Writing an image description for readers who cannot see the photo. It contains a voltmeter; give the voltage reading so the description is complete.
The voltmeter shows 2.8 kV
